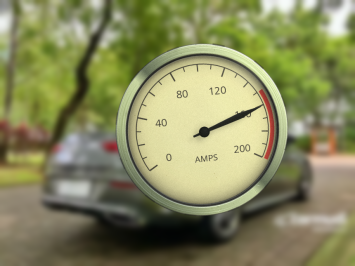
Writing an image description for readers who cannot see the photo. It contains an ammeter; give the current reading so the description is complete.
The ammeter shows 160 A
